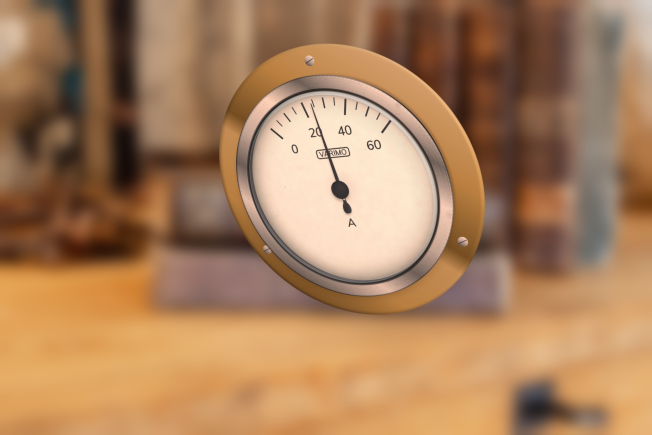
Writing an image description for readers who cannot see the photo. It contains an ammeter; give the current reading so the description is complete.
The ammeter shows 25 A
